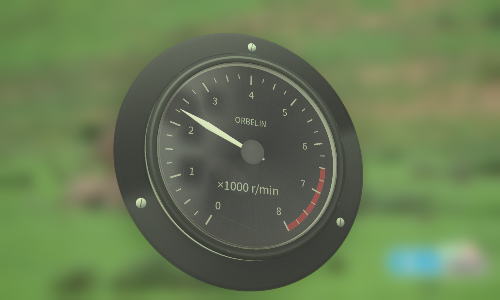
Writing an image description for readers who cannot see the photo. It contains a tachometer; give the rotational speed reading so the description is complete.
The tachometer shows 2250 rpm
